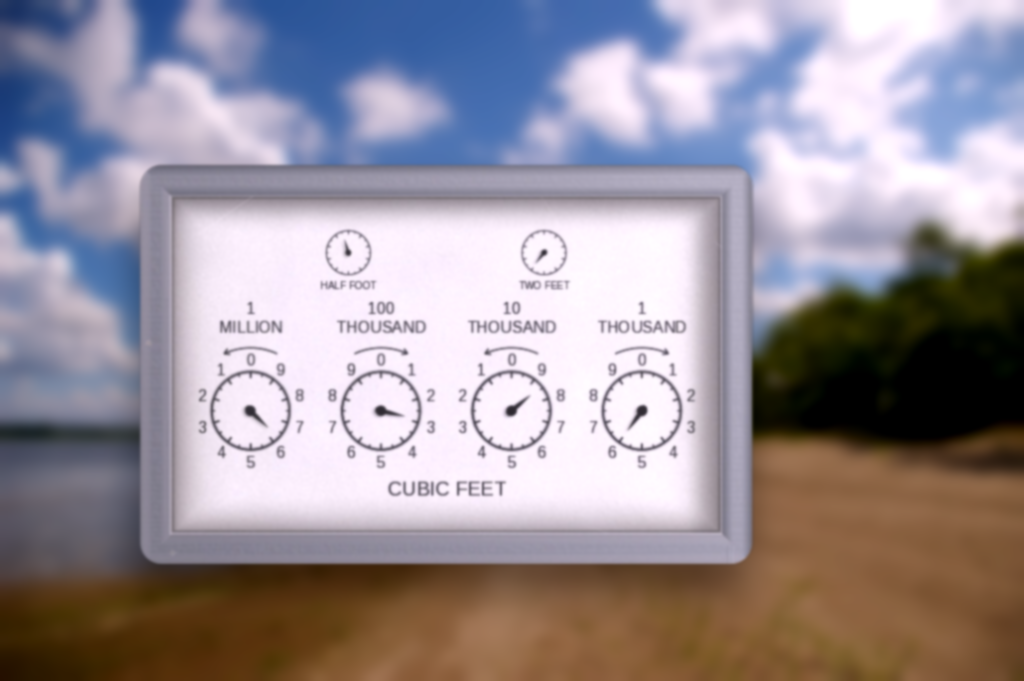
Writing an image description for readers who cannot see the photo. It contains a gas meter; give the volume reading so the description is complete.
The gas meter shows 628600 ft³
